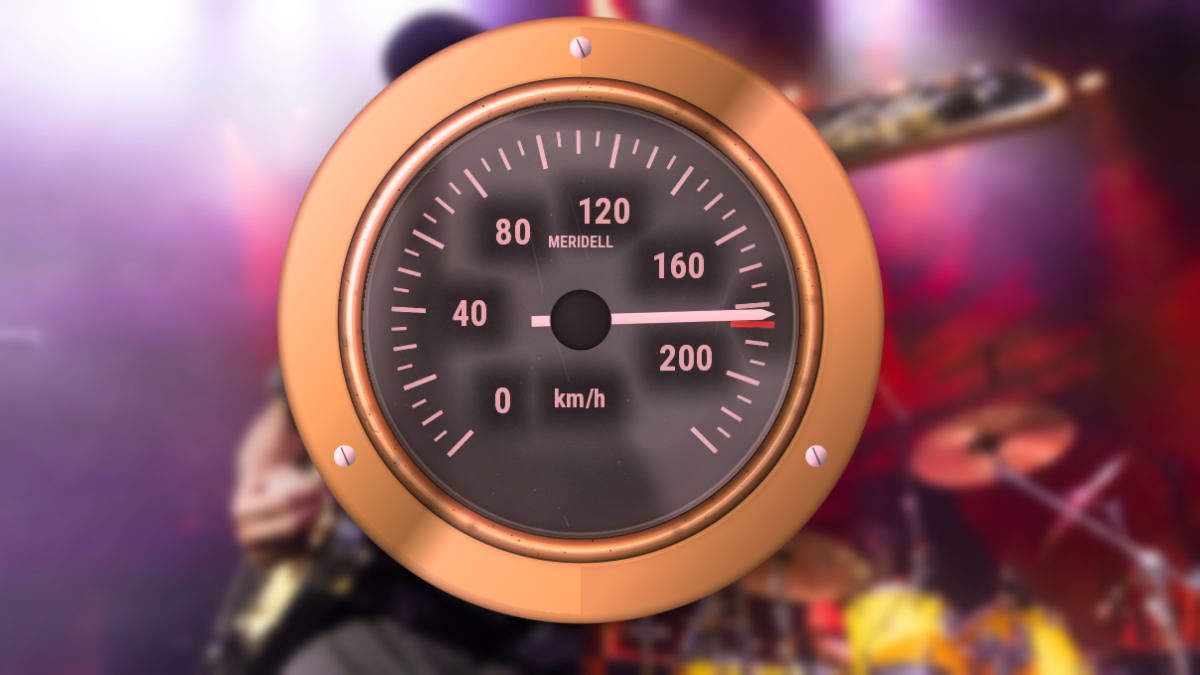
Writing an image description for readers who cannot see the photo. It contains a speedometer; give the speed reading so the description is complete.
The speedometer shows 182.5 km/h
